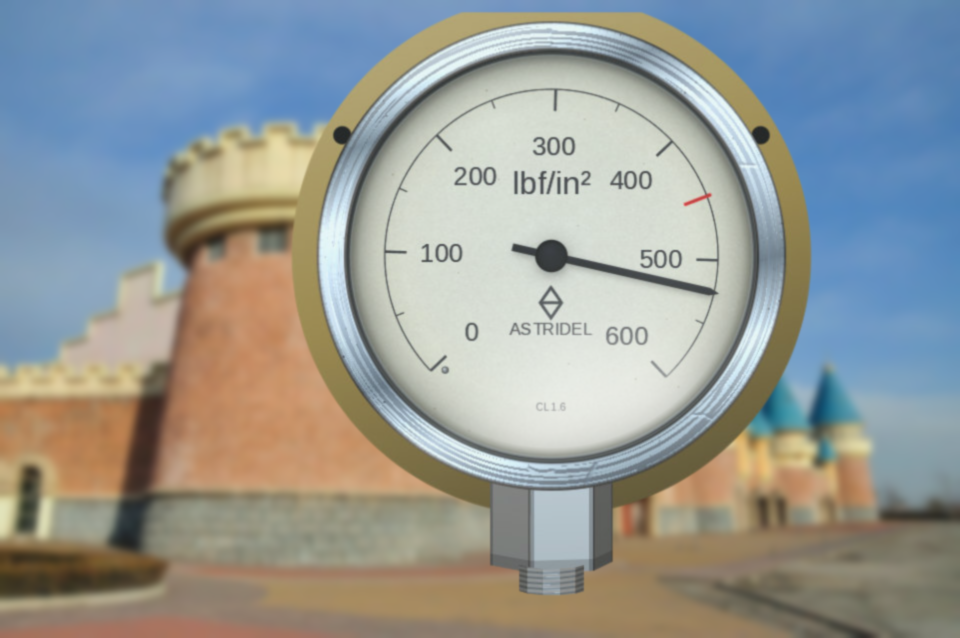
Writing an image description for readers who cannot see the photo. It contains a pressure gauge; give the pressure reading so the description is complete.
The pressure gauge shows 525 psi
